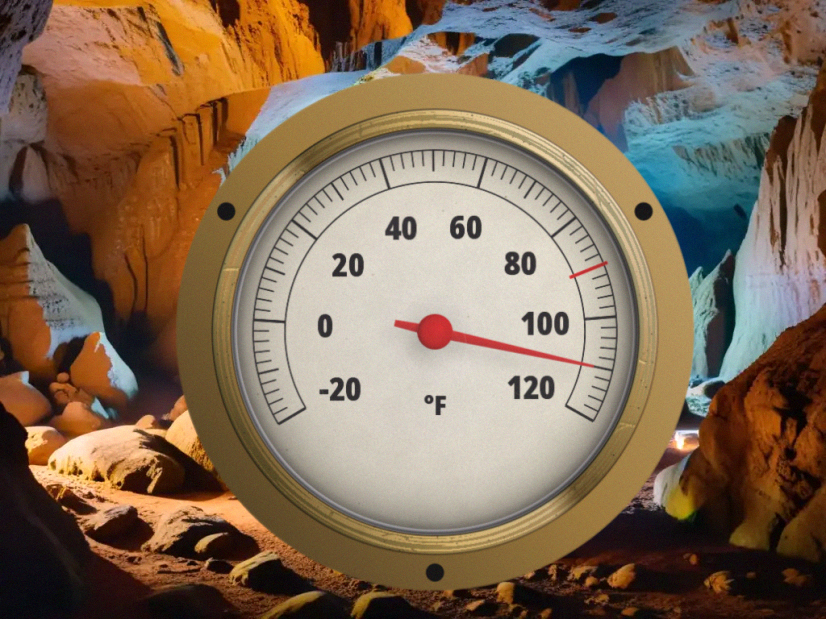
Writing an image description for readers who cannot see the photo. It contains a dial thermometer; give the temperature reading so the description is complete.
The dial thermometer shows 110 °F
